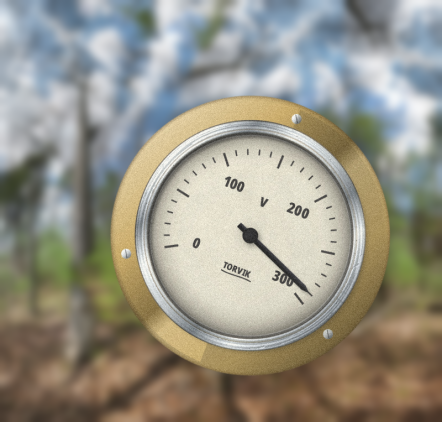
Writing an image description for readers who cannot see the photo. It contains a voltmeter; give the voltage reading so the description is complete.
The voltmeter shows 290 V
